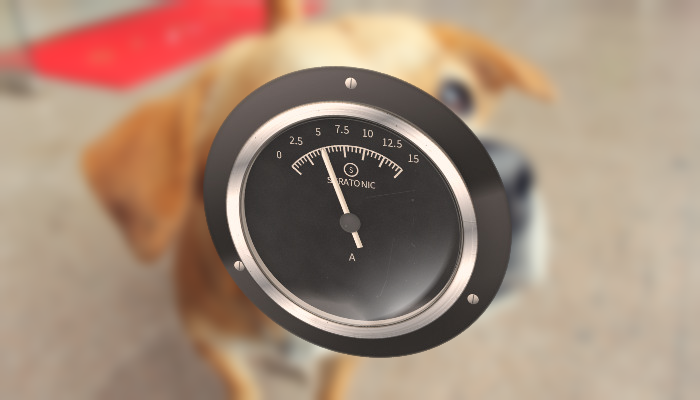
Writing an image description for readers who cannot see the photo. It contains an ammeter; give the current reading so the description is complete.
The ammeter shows 5 A
